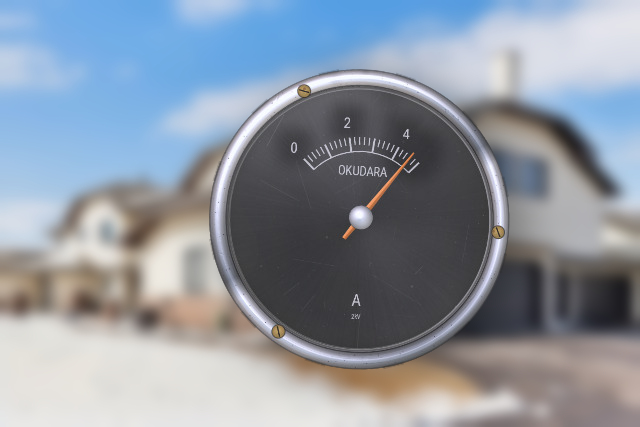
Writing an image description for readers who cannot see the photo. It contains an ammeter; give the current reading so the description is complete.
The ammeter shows 4.6 A
